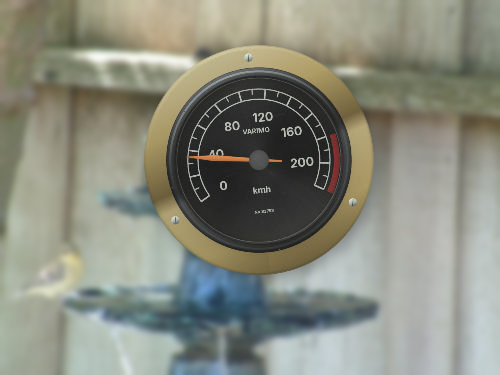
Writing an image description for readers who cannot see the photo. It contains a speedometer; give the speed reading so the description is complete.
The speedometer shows 35 km/h
